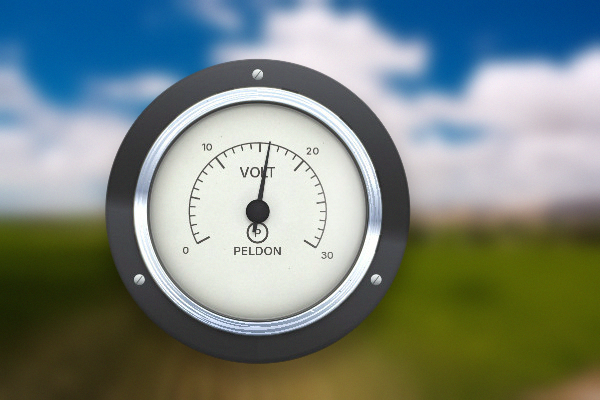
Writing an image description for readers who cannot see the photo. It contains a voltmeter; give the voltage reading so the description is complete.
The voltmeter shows 16 V
